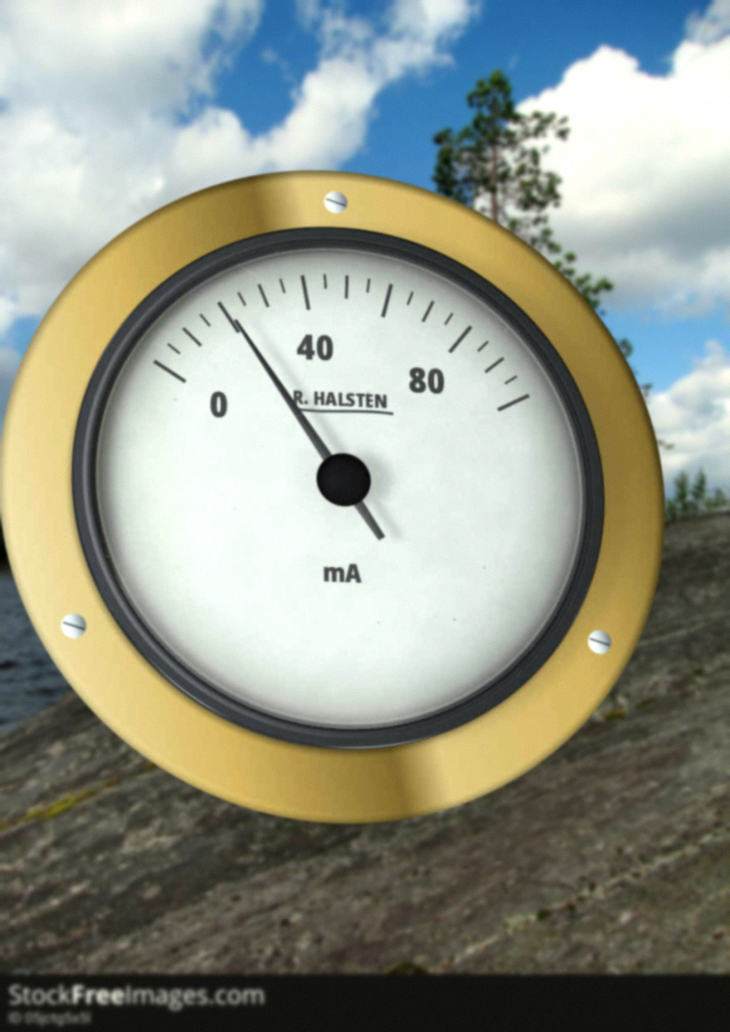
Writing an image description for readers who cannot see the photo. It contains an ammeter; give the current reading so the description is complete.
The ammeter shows 20 mA
